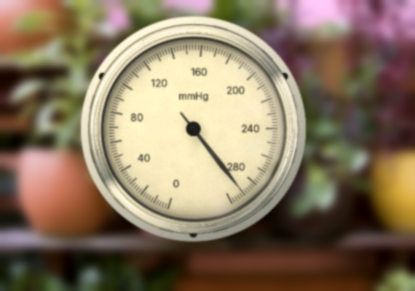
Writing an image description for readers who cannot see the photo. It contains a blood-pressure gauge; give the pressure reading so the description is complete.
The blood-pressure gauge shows 290 mmHg
